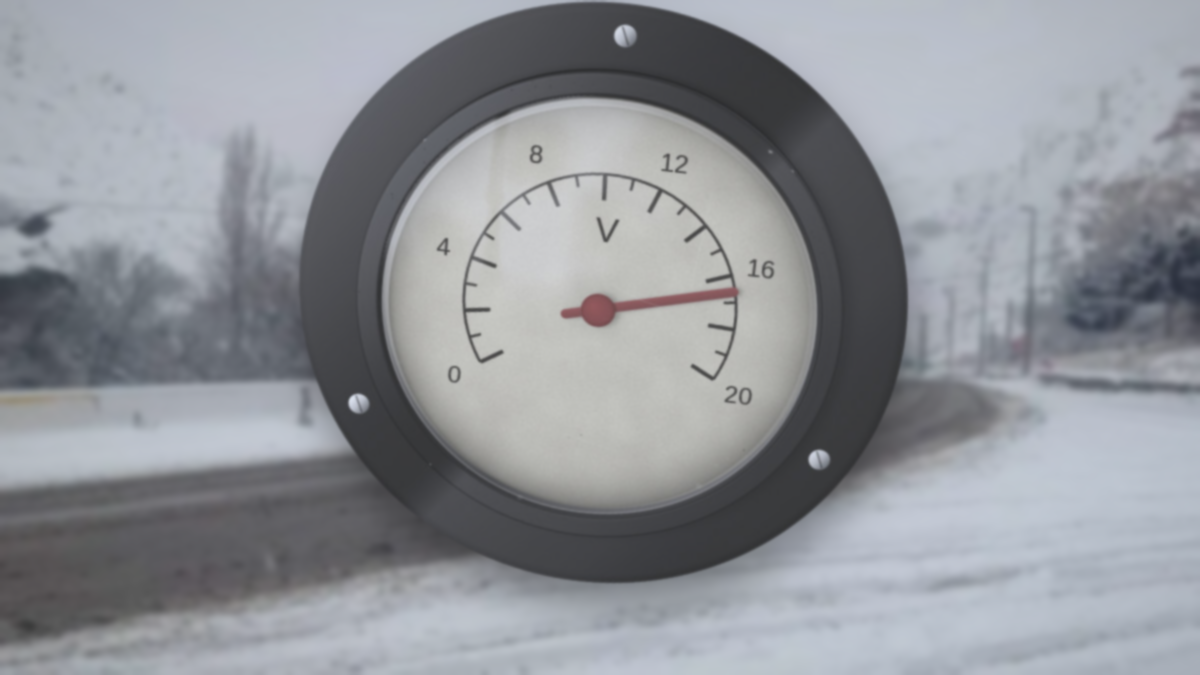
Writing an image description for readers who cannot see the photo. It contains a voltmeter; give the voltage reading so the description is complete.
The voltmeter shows 16.5 V
